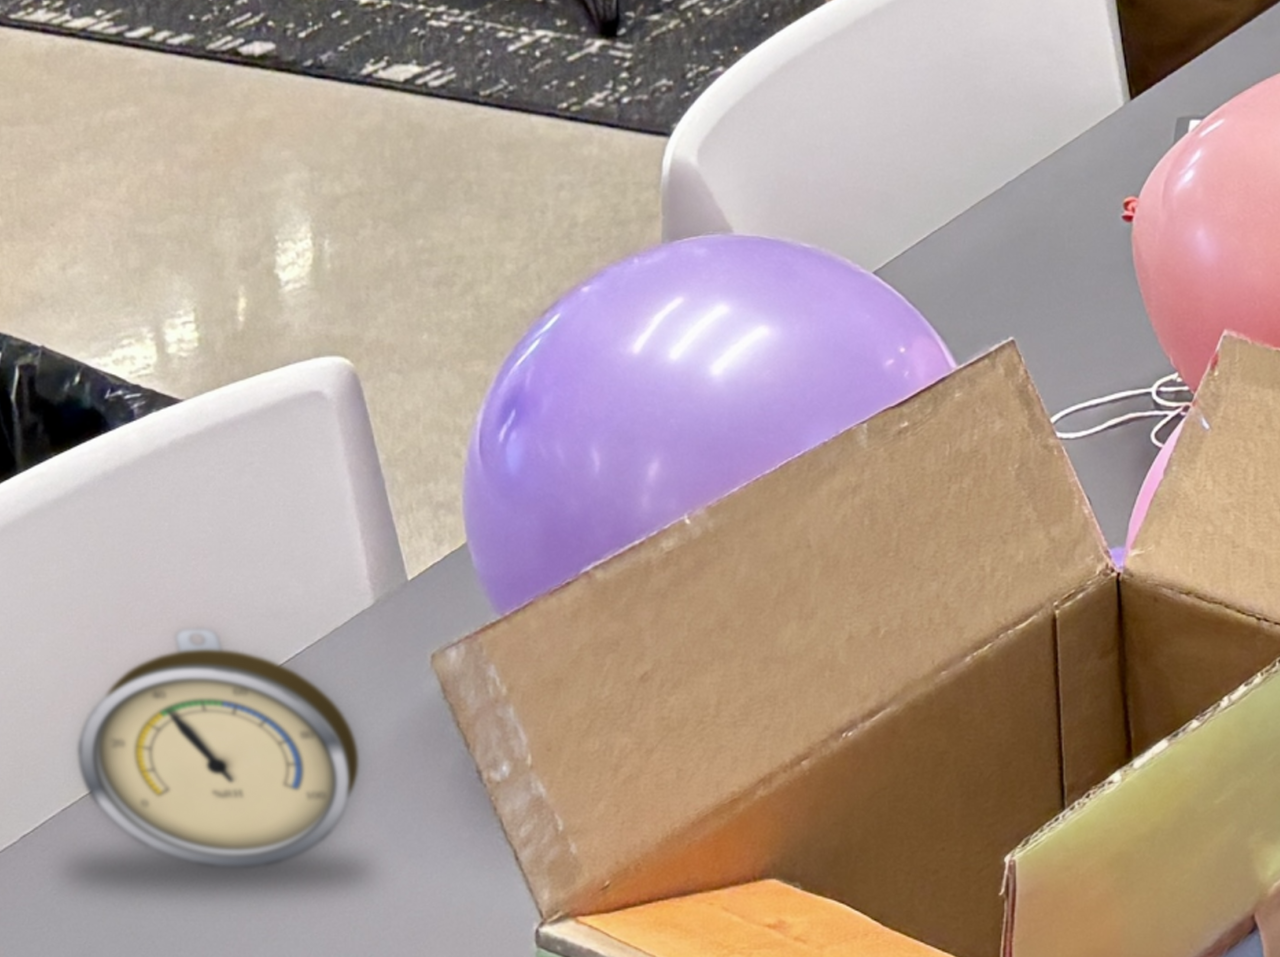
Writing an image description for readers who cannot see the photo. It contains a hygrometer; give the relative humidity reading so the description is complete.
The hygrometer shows 40 %
